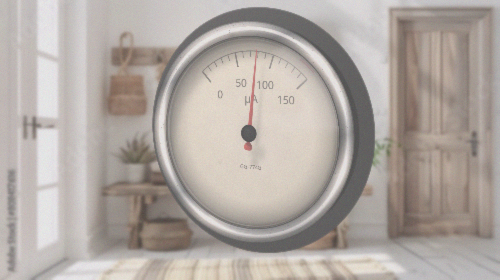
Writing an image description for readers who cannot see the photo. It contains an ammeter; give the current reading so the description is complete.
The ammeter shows 80 µA
